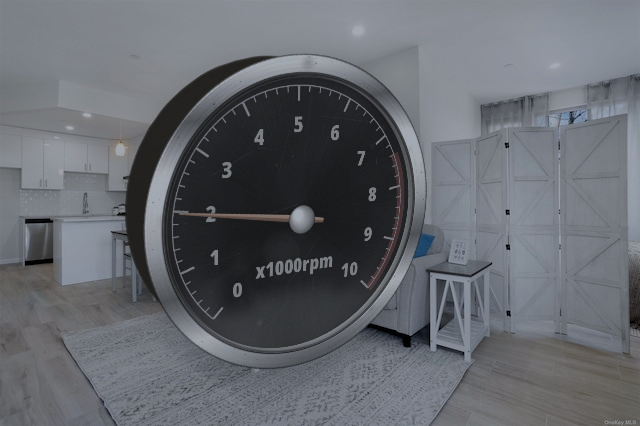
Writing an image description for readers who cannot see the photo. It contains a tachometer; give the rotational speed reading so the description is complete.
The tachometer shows 2000 rpm
